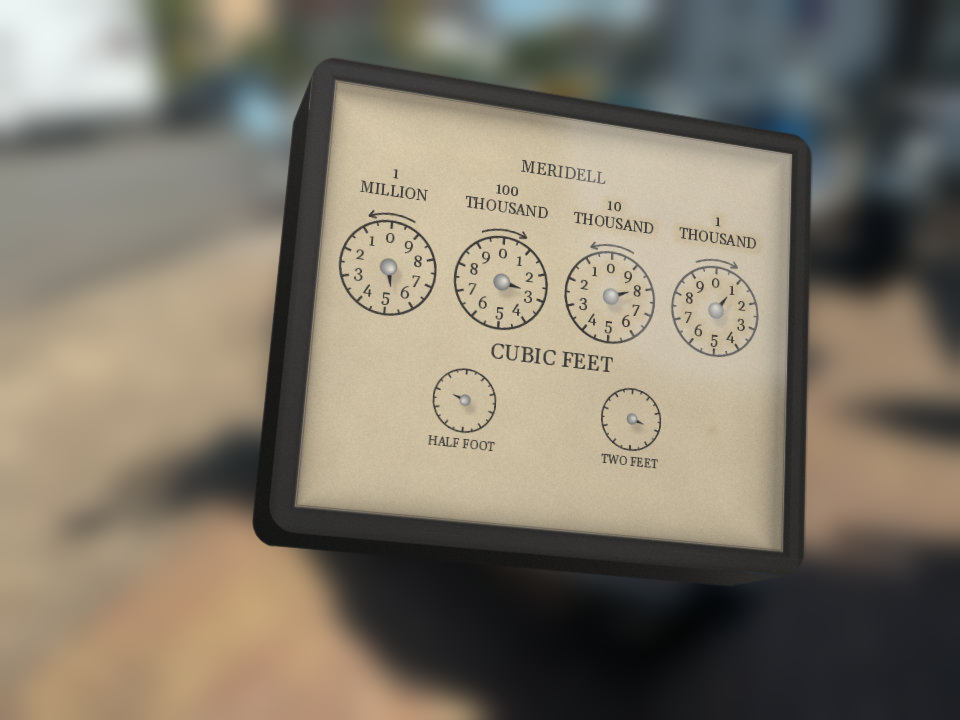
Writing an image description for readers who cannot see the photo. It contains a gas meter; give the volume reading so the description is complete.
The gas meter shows 528100 ft³
